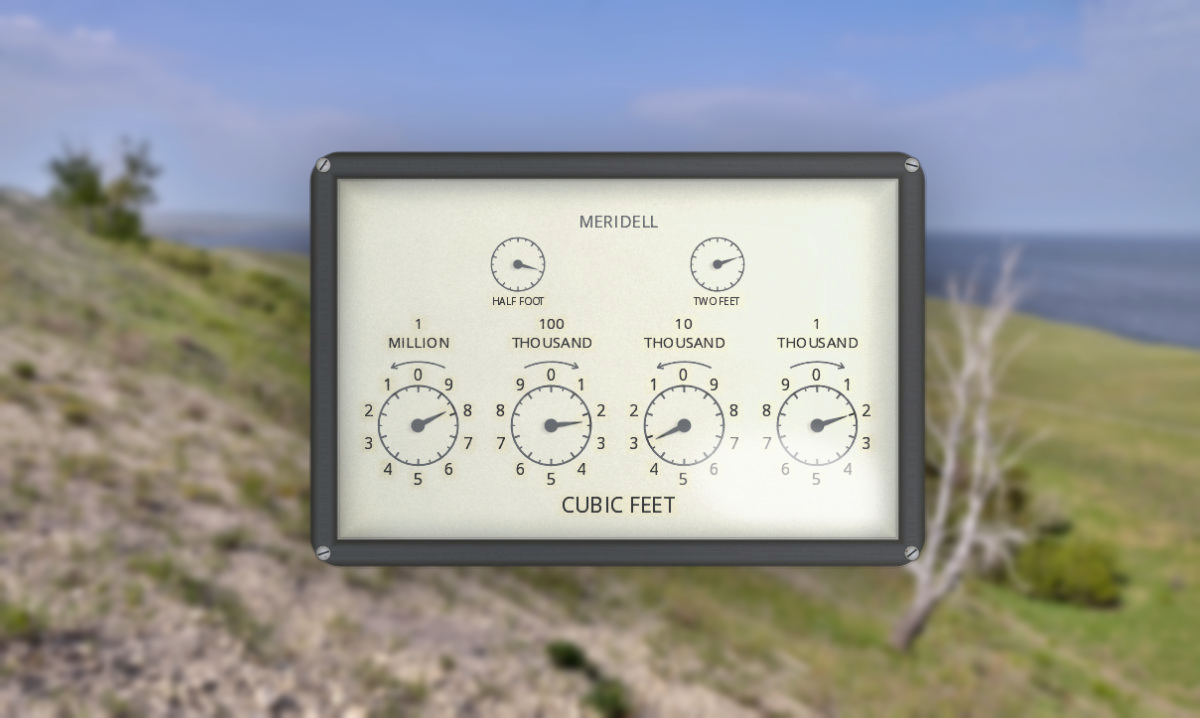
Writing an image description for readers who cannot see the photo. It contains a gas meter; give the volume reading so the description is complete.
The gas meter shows 823200 ft³
